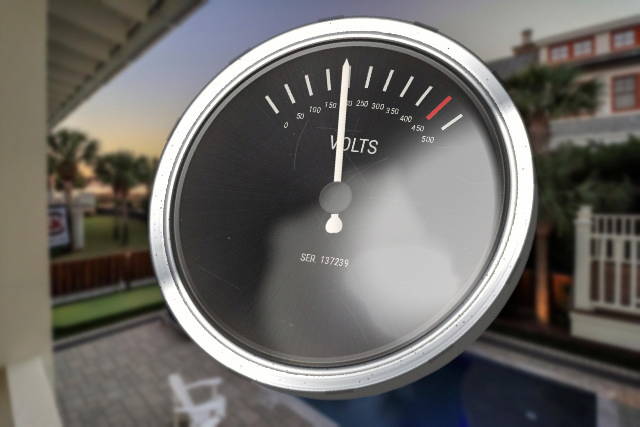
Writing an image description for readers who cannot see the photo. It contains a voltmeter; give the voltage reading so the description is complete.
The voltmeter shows 200 V
